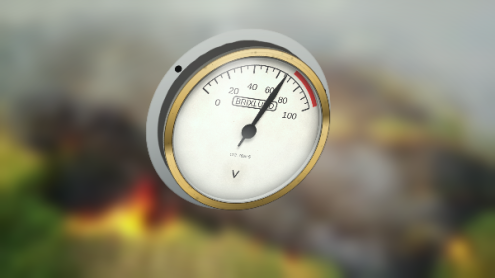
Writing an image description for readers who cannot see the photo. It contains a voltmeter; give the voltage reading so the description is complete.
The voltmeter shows 65 V
